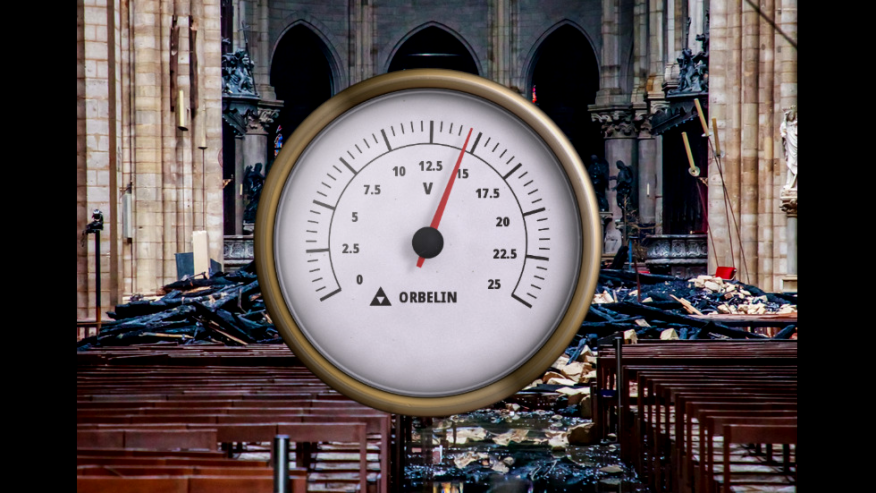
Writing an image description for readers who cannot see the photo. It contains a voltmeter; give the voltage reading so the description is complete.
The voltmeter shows 14.5 V
